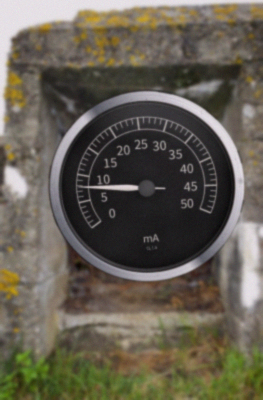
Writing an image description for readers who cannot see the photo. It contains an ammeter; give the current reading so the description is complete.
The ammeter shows 8 mA
